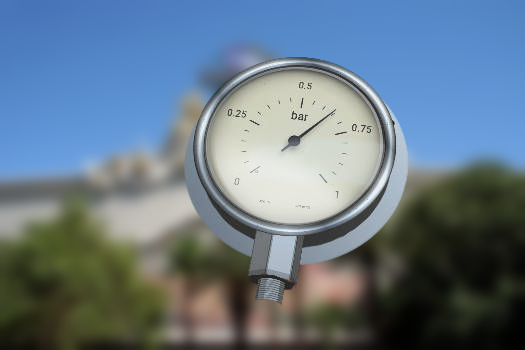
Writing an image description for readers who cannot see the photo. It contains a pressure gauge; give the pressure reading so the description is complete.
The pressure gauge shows 0.65 bar
